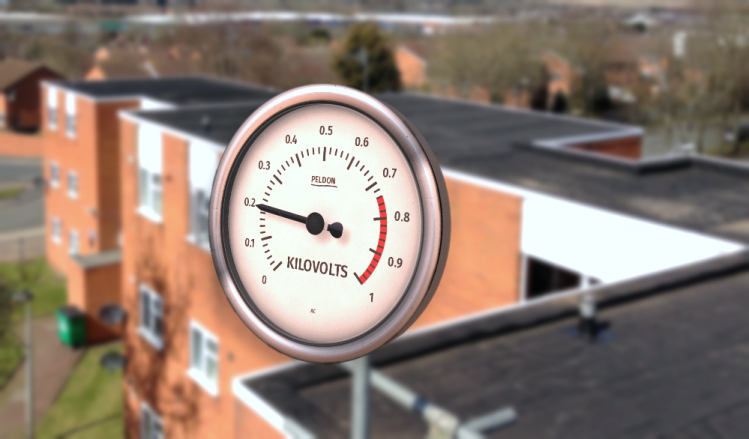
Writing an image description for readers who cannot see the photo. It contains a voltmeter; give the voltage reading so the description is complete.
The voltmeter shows 0.2 kV
